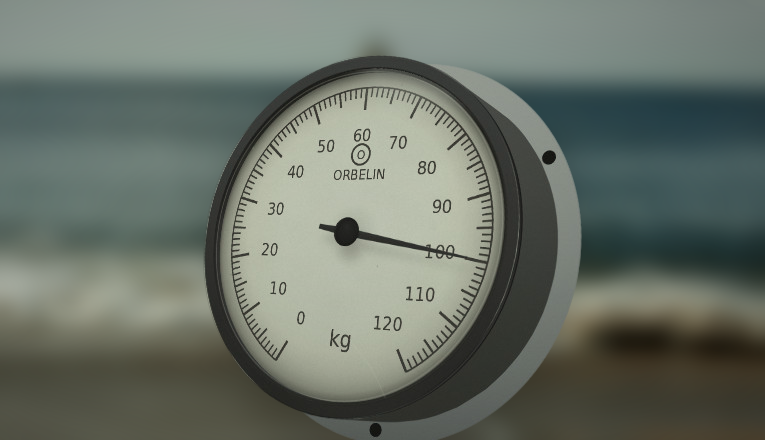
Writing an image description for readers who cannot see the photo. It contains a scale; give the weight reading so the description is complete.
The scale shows 100 kg
